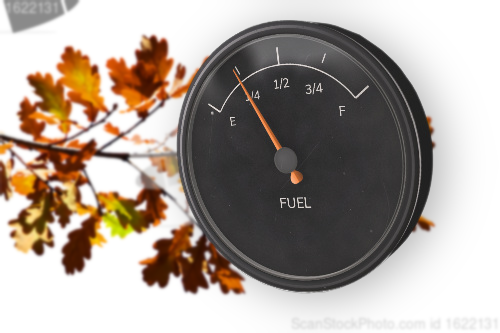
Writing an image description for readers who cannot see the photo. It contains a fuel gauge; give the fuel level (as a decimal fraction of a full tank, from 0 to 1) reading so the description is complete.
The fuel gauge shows 0.25
